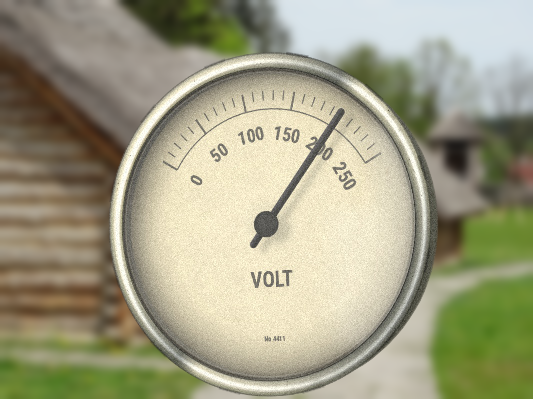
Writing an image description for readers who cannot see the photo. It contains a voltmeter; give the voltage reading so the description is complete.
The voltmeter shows 200 V
